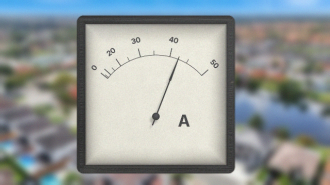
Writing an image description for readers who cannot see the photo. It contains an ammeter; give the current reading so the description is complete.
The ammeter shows 42.5 A
